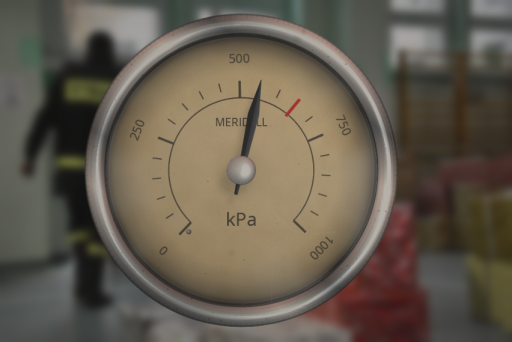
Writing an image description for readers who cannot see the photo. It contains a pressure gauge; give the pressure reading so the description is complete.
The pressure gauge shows 550 kPa
